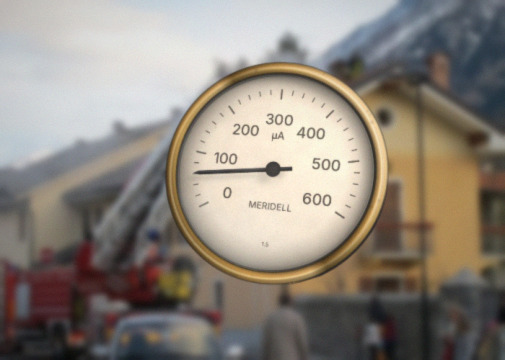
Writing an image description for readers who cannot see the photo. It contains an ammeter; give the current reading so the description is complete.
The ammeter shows 60 µA
